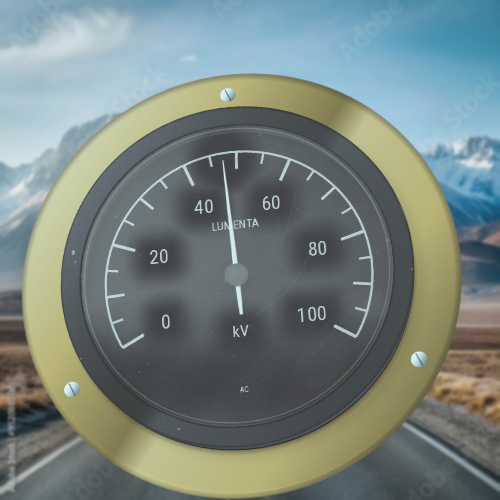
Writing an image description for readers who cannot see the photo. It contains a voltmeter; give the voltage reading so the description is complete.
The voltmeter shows 47.5 kV
